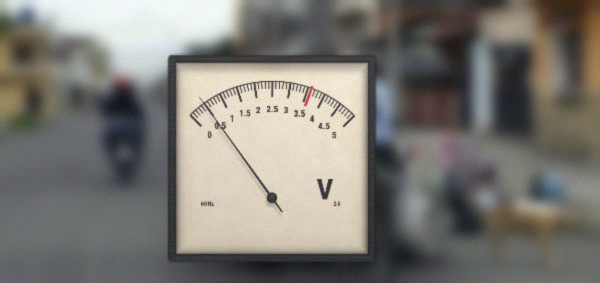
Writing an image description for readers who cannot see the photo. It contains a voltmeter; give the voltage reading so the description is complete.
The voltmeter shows 0.5 V
